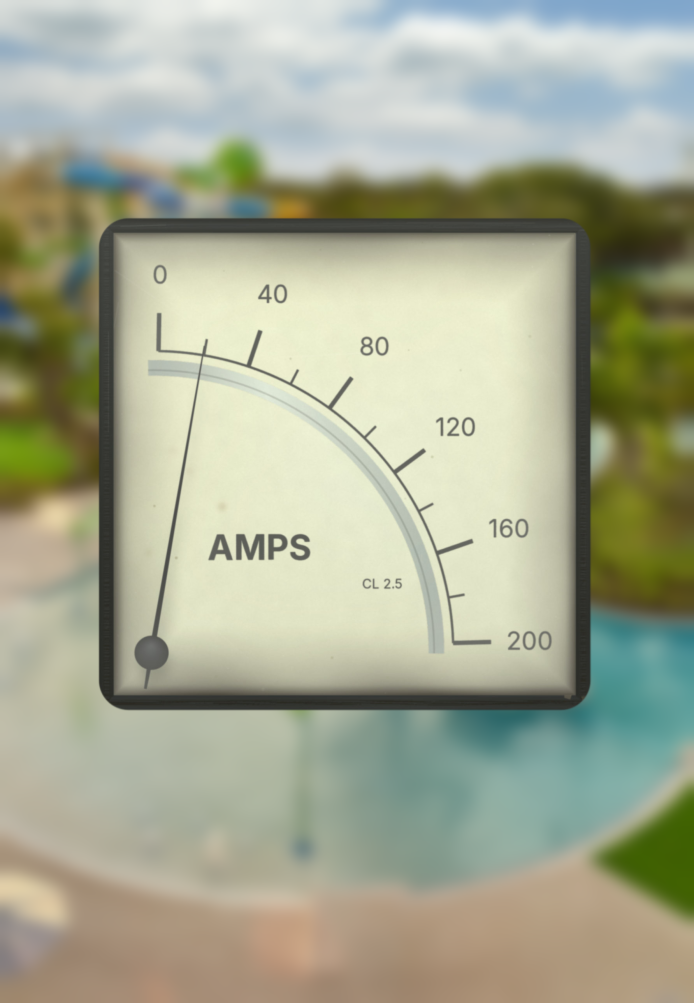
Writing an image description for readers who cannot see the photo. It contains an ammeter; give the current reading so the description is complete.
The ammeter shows 20 A
